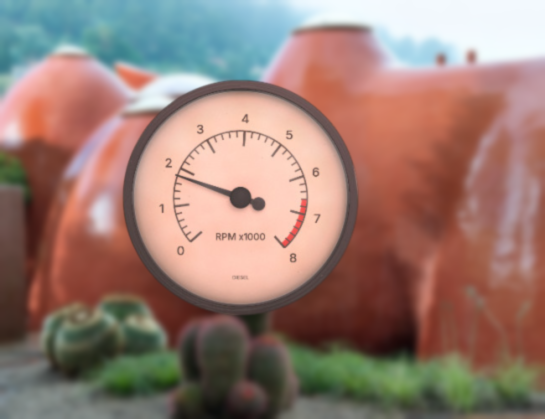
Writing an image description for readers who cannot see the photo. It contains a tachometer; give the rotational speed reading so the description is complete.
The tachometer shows 1800 rpm
